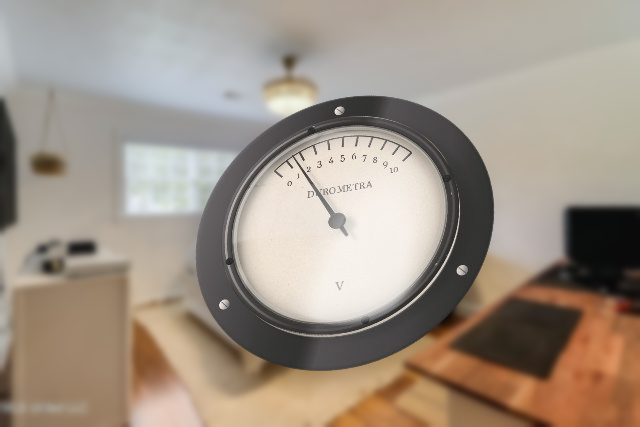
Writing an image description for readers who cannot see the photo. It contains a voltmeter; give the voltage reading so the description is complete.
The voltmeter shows 1.5 V
